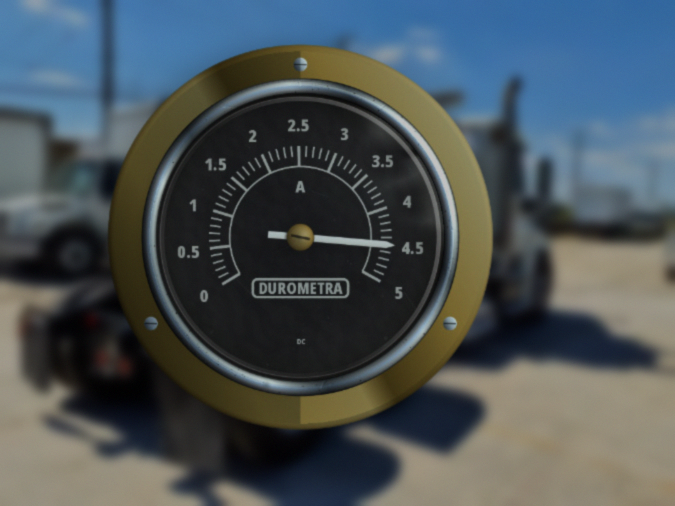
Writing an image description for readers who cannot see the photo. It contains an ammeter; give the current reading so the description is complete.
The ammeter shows 4.5 A
